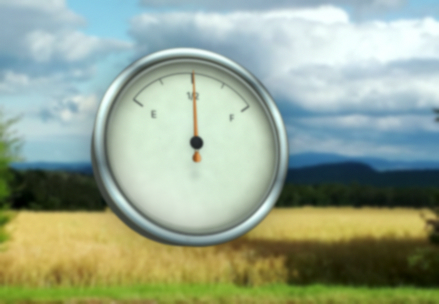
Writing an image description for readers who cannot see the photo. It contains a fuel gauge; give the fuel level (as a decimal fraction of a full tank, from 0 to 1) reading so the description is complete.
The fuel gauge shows 0.5
